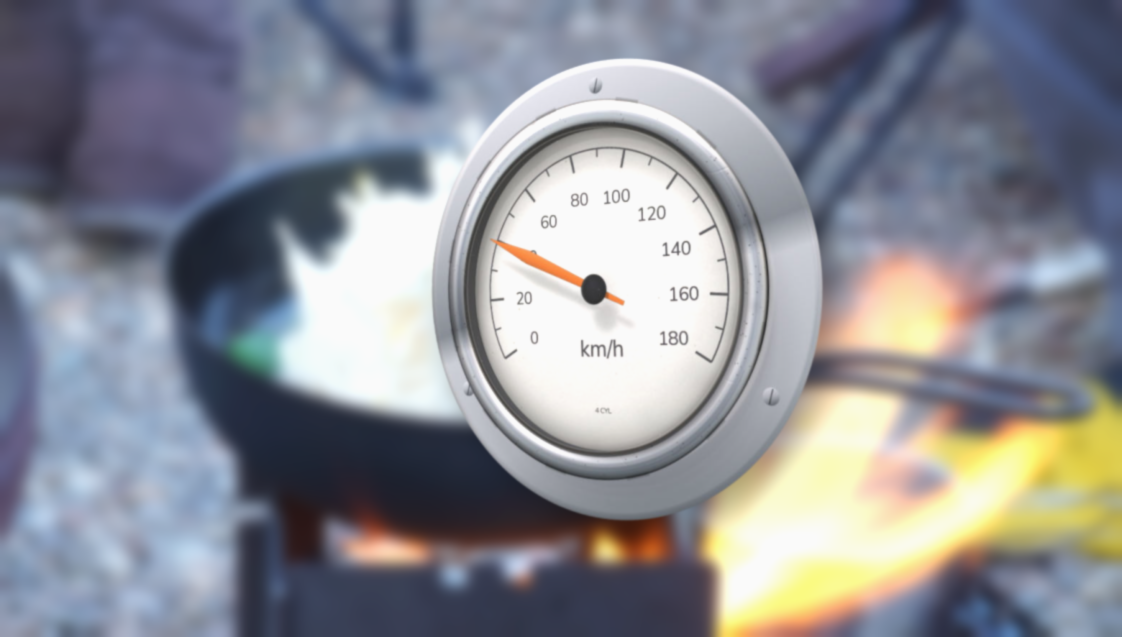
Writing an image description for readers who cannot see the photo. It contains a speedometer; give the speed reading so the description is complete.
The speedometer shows 40 km/h
